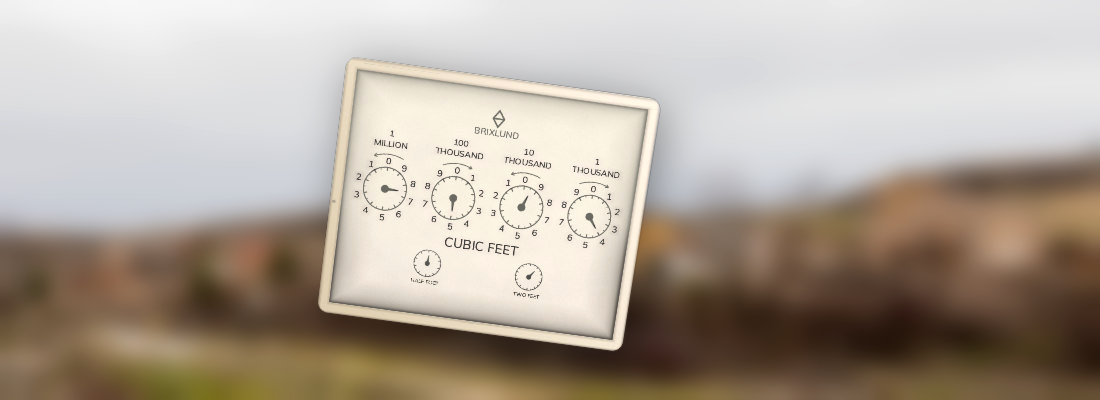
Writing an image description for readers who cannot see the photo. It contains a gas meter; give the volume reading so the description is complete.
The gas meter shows 749400 ft³
